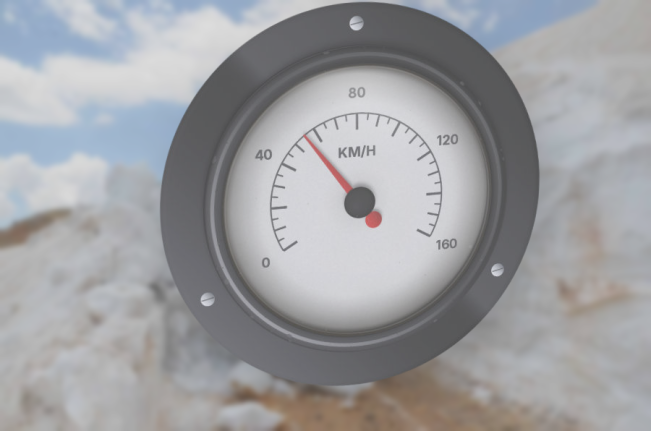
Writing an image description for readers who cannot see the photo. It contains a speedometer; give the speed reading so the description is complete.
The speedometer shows 55 km/h
